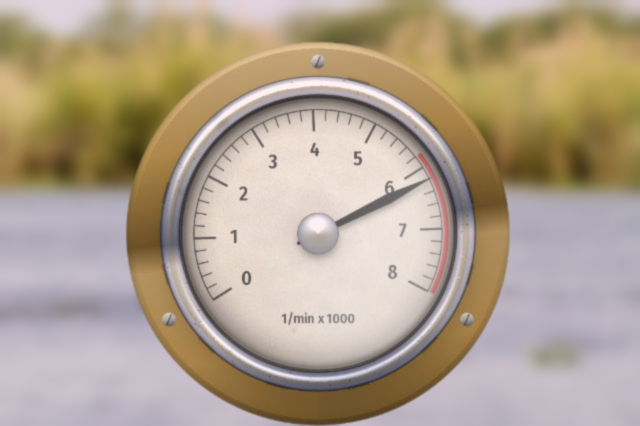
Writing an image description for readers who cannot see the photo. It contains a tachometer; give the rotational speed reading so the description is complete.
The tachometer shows 6200 rpm
